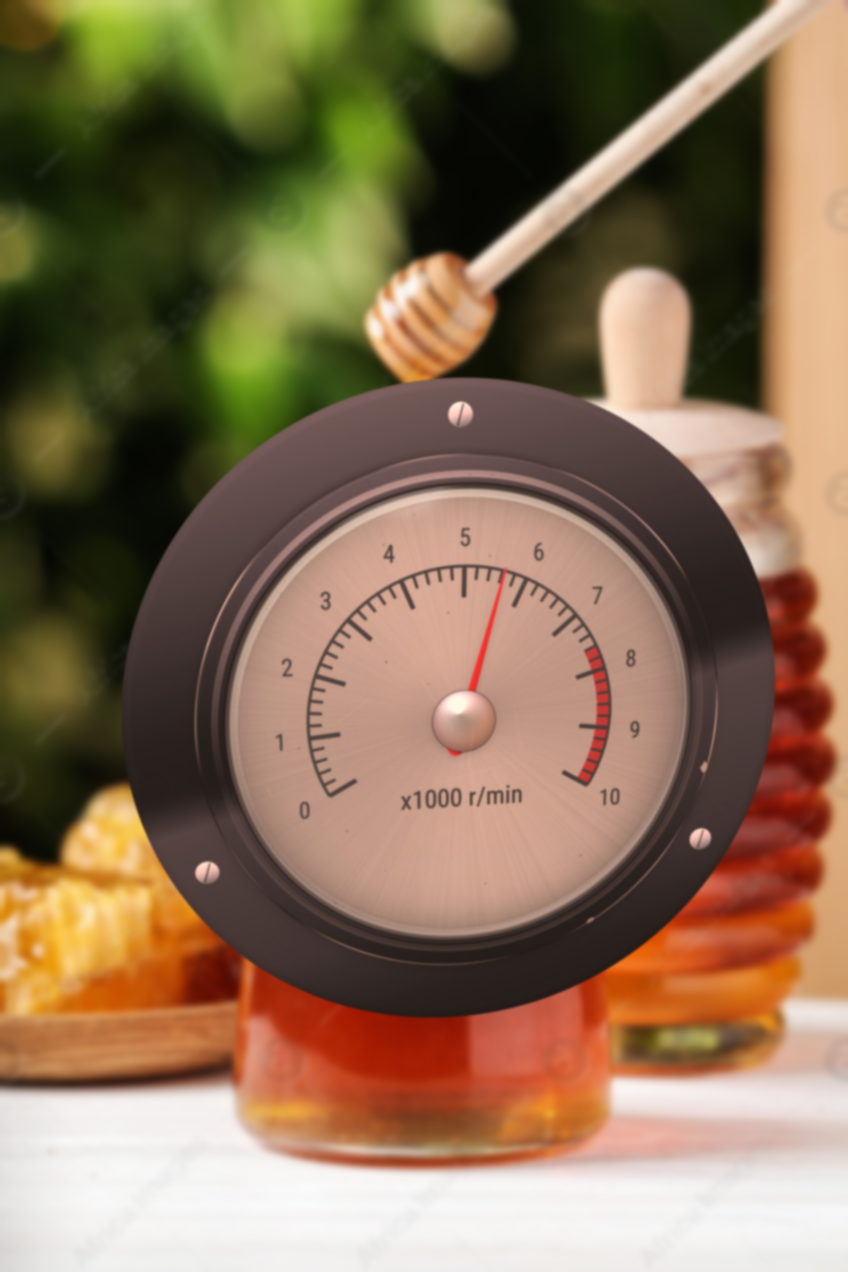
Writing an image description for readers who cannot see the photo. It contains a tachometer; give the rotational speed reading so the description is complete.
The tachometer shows 5600 rpm
